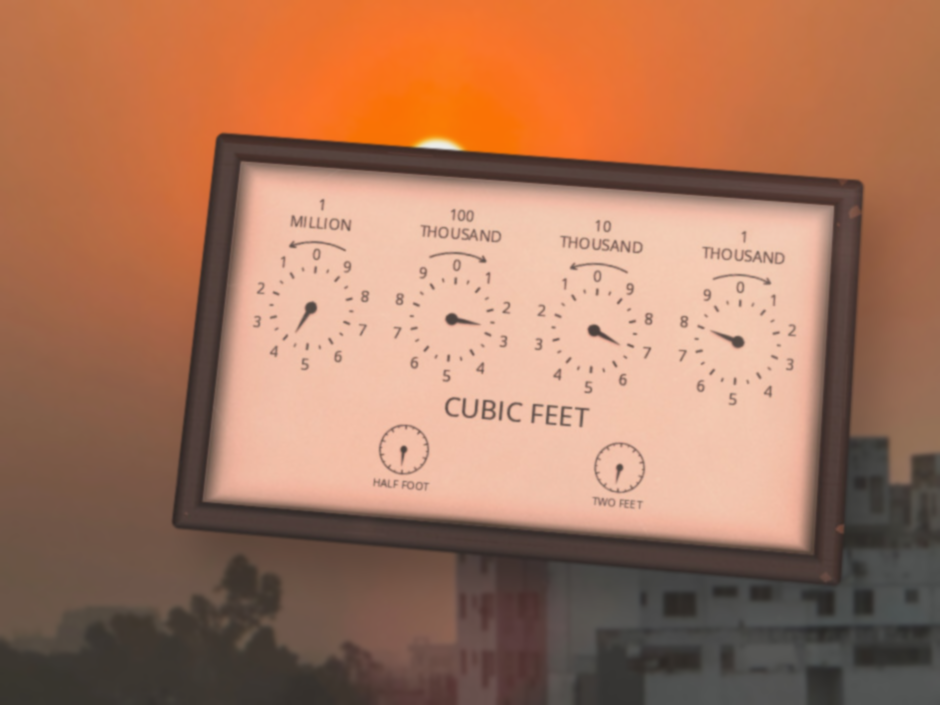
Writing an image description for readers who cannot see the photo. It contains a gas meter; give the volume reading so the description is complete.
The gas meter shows 426800 ft³
